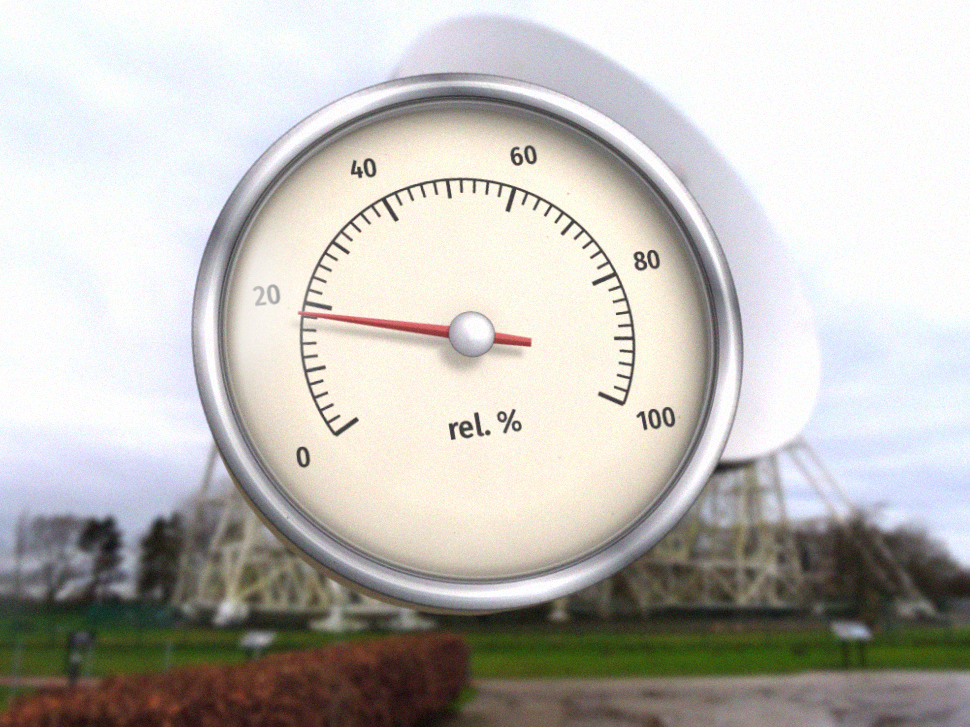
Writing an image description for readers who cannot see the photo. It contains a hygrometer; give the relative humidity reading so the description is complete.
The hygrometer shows 18 %
